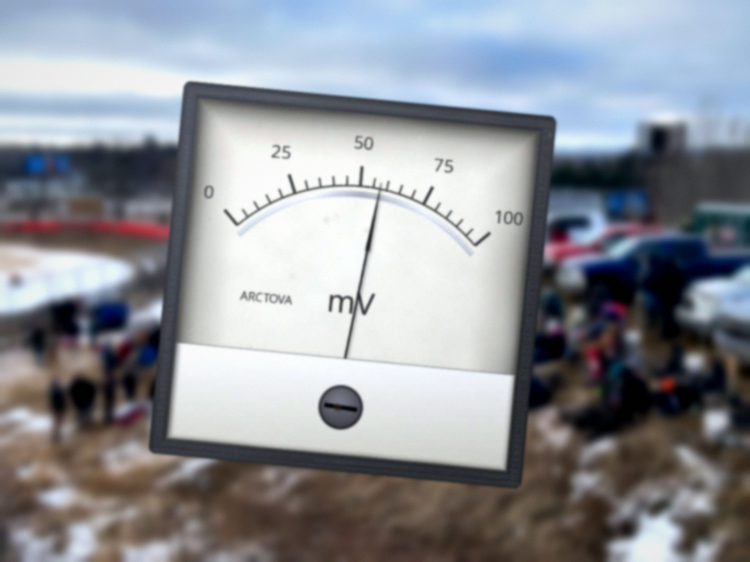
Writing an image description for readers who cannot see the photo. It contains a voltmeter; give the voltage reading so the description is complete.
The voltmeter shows 57.5 mV
